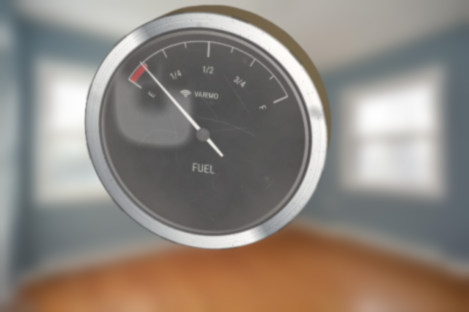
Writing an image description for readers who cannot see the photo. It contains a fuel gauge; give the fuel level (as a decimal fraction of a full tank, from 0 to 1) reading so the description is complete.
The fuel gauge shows 0.125
